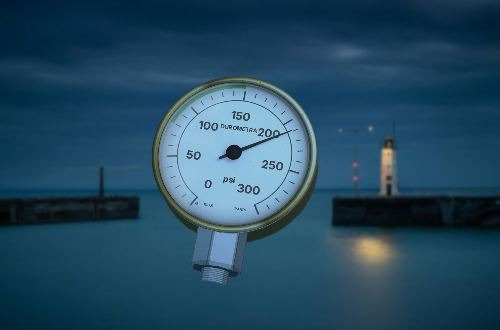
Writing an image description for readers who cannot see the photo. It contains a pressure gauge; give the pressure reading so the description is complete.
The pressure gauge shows 210 psi
